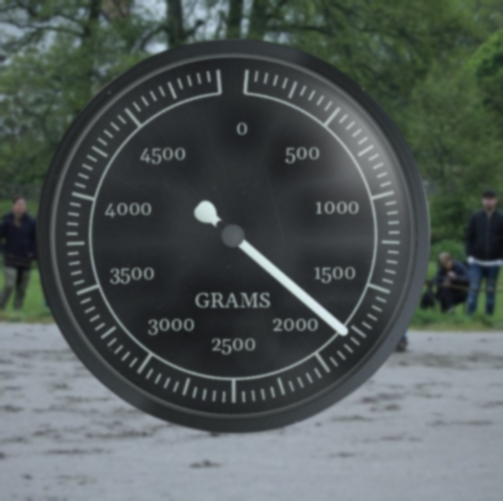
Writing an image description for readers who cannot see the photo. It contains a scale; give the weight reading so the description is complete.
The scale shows 1800 g
